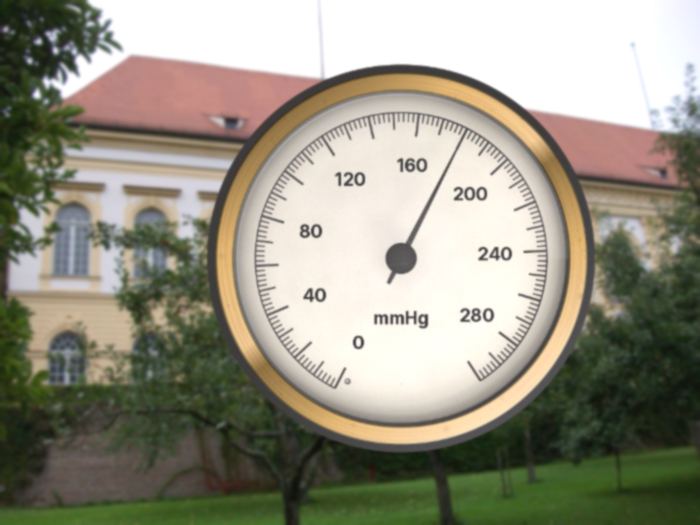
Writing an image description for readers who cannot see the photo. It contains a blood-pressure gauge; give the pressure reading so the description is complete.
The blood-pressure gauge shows 180 mmHg
